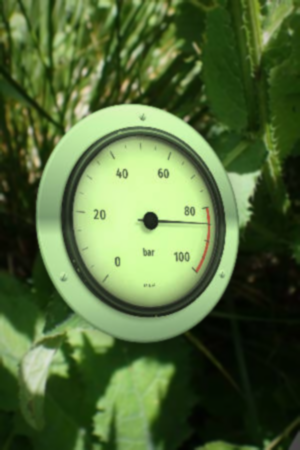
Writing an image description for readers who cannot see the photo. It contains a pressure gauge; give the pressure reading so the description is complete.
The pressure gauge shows 85 bar
